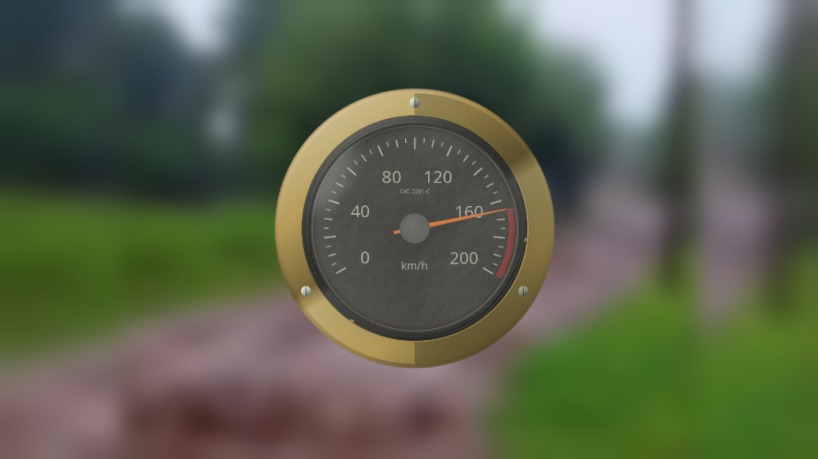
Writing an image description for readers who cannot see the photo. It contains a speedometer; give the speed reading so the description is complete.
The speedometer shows 165 km/h
